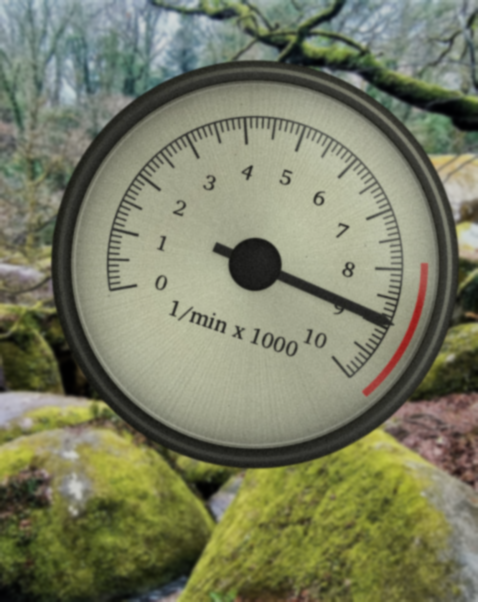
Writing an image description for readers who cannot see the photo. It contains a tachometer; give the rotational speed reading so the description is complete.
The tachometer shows 8900 rpm
